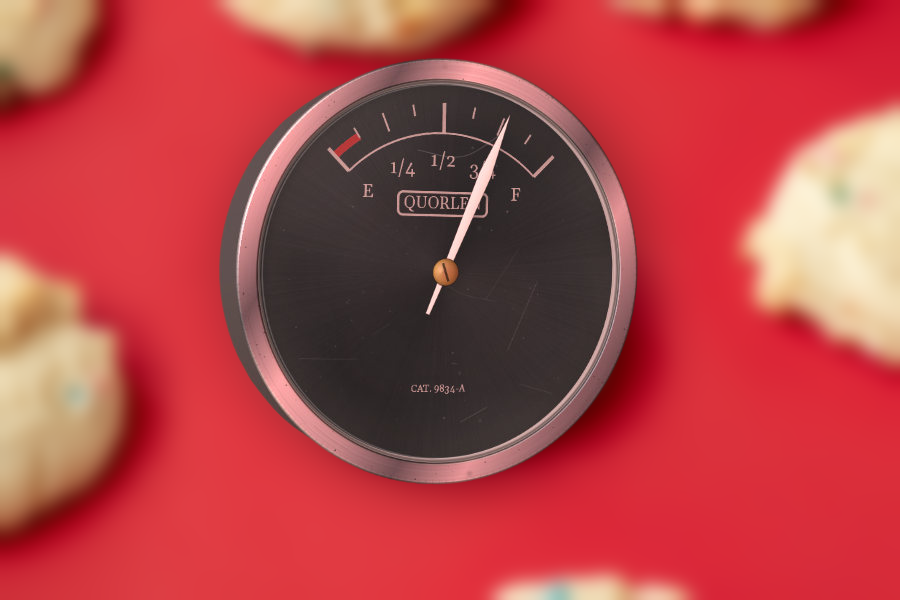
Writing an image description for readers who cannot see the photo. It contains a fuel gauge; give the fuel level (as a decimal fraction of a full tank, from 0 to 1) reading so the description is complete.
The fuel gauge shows 0.75
